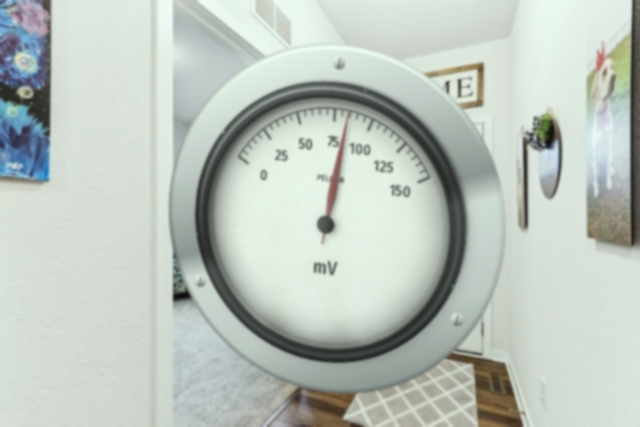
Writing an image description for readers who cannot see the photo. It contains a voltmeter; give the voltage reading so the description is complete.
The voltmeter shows 85 mV
